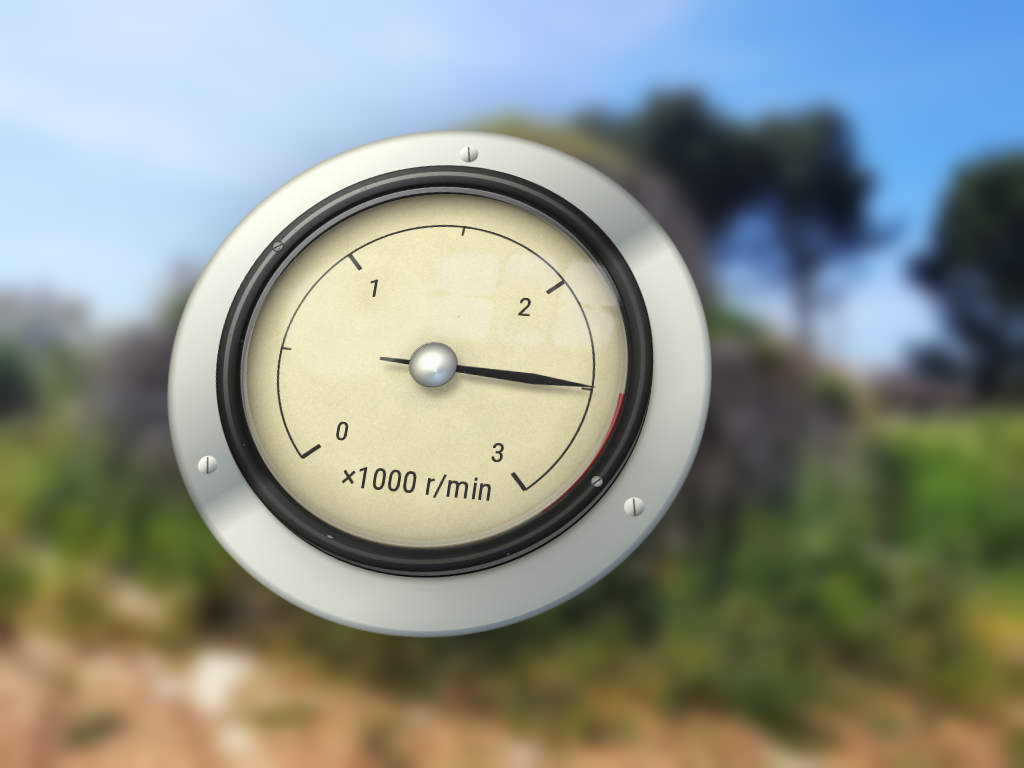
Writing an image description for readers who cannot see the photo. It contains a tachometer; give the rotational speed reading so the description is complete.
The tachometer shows 2500 rpm
